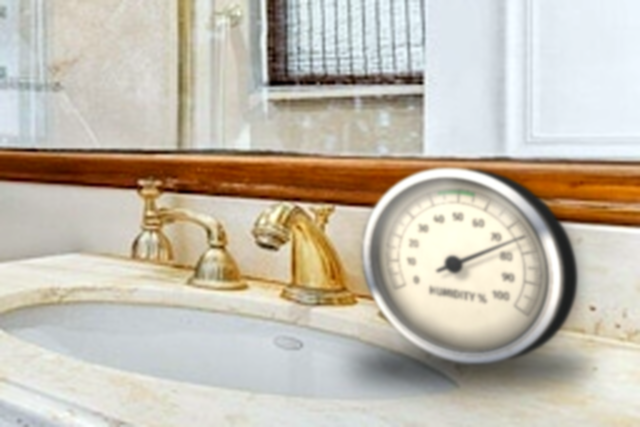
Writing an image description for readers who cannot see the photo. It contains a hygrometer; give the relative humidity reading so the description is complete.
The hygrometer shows 75 %
